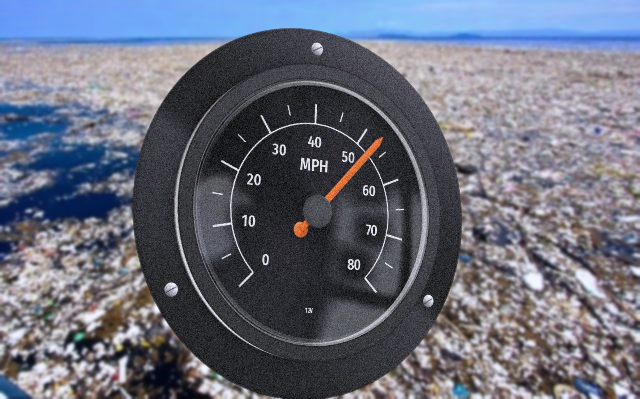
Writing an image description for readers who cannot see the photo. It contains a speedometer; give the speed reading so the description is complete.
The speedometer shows 52.5 mph
